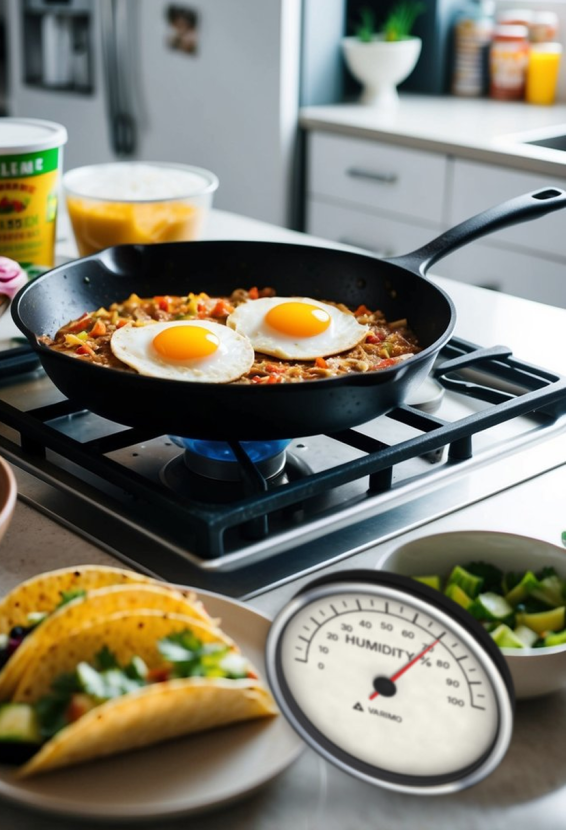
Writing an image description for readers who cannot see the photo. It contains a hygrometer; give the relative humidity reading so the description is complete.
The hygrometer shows 70 %
